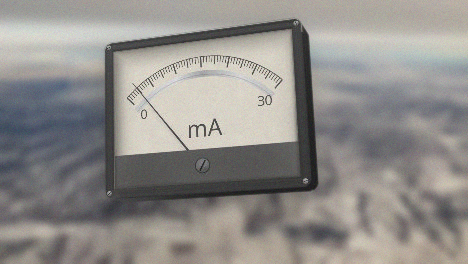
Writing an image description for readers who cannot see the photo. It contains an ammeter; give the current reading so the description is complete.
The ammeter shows 2.5 mA
